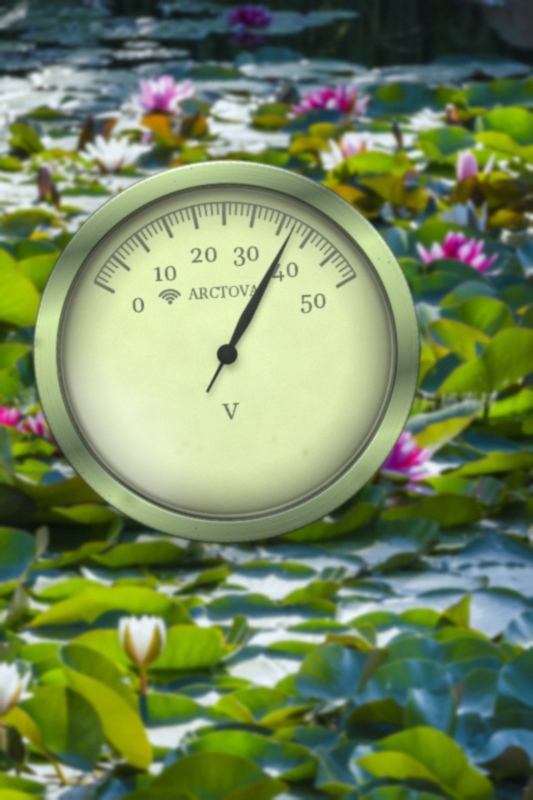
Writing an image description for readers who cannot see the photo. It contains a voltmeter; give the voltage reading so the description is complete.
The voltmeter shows 37 V
